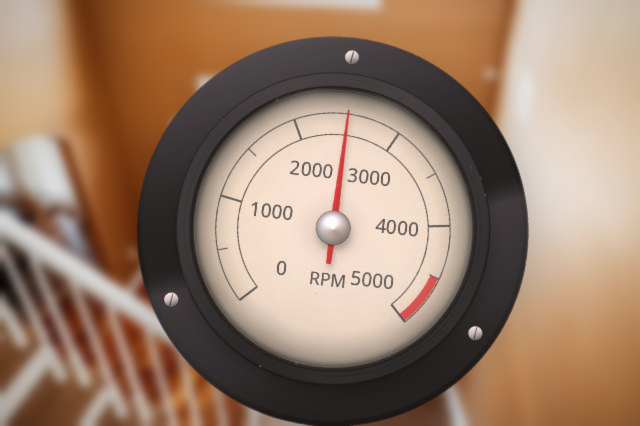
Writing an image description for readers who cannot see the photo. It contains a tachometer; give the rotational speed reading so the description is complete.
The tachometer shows 2500 rpm
